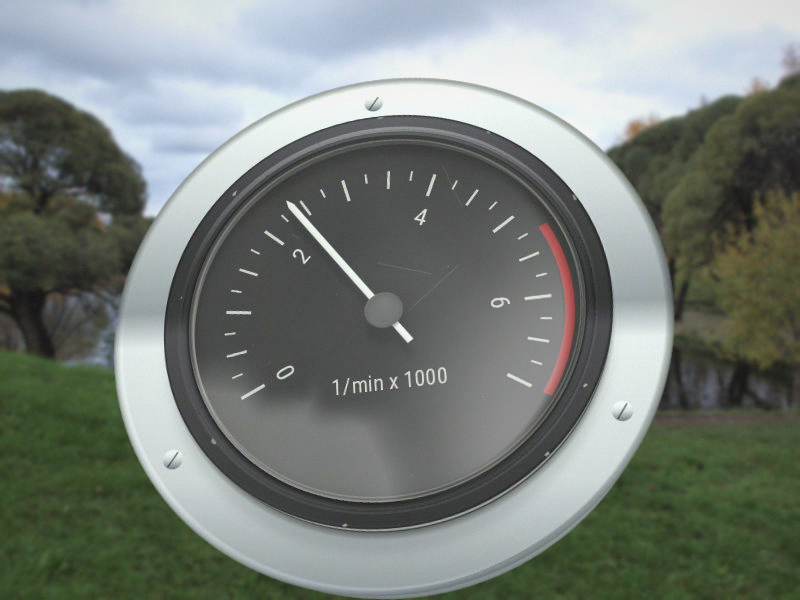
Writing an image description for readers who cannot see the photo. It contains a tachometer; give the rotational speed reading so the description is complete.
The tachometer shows 2375 rpm
